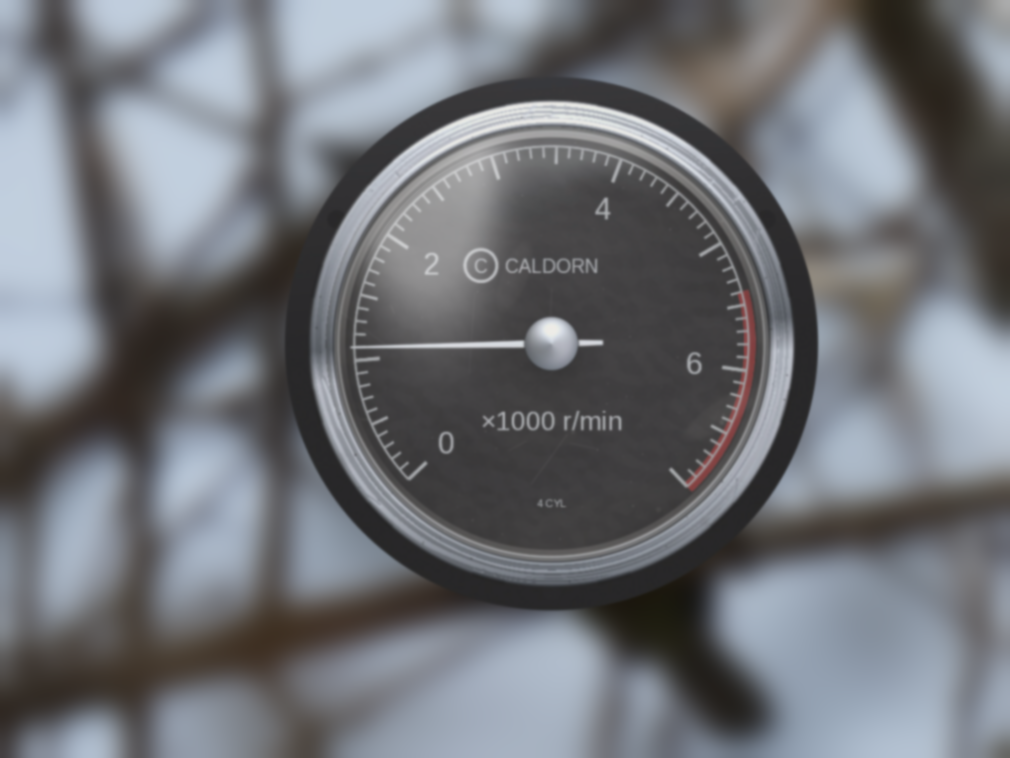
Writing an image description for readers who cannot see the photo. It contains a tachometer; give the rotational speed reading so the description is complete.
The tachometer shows 1100 rpm
